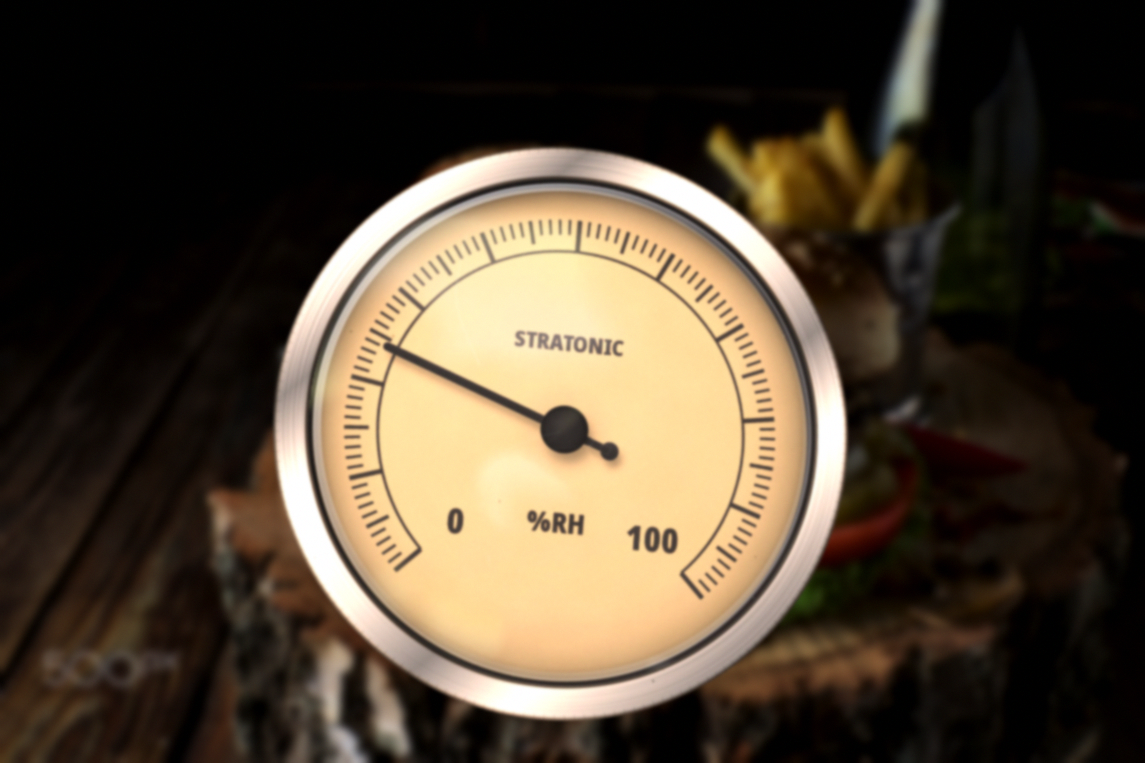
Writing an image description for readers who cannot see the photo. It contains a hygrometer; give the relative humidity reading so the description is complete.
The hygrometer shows 24 %
